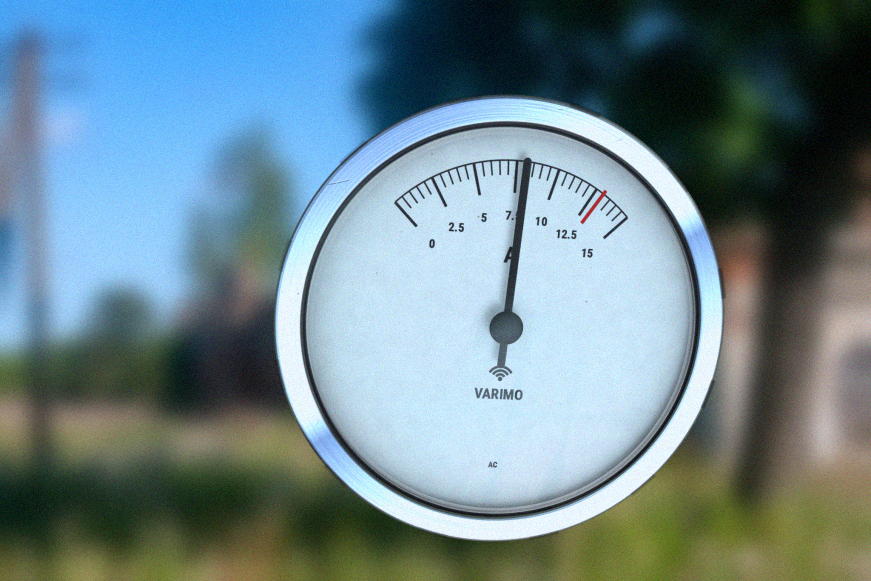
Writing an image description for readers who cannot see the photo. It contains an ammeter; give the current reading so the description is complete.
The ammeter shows 8 A
